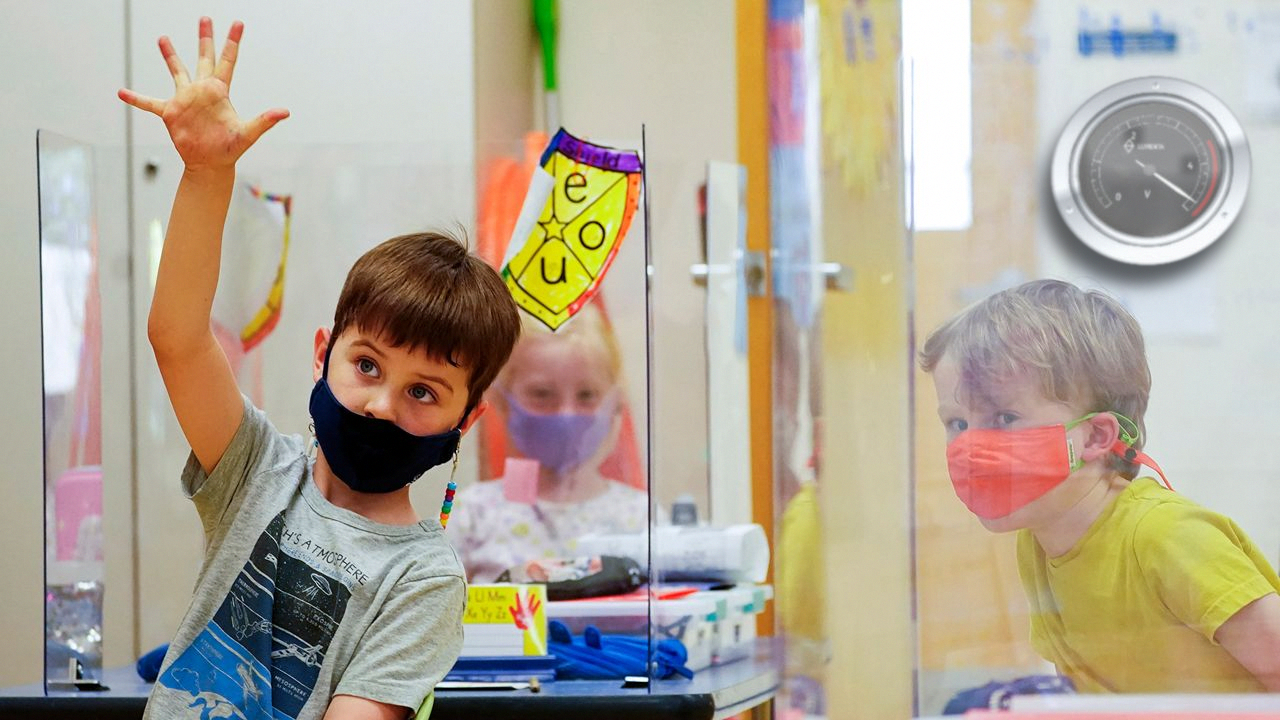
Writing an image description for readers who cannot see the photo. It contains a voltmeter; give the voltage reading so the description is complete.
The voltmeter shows 4.8 V
